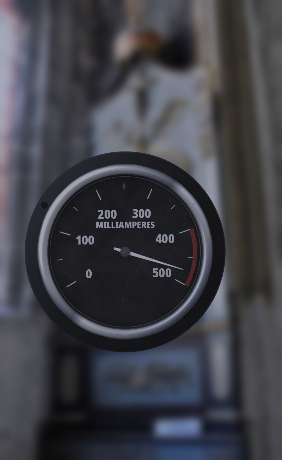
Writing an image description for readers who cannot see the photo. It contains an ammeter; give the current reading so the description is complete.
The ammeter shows 475 mA
